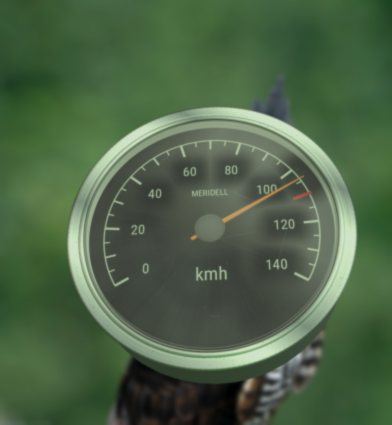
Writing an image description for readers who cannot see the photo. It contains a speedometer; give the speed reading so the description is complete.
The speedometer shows 105 km/h
